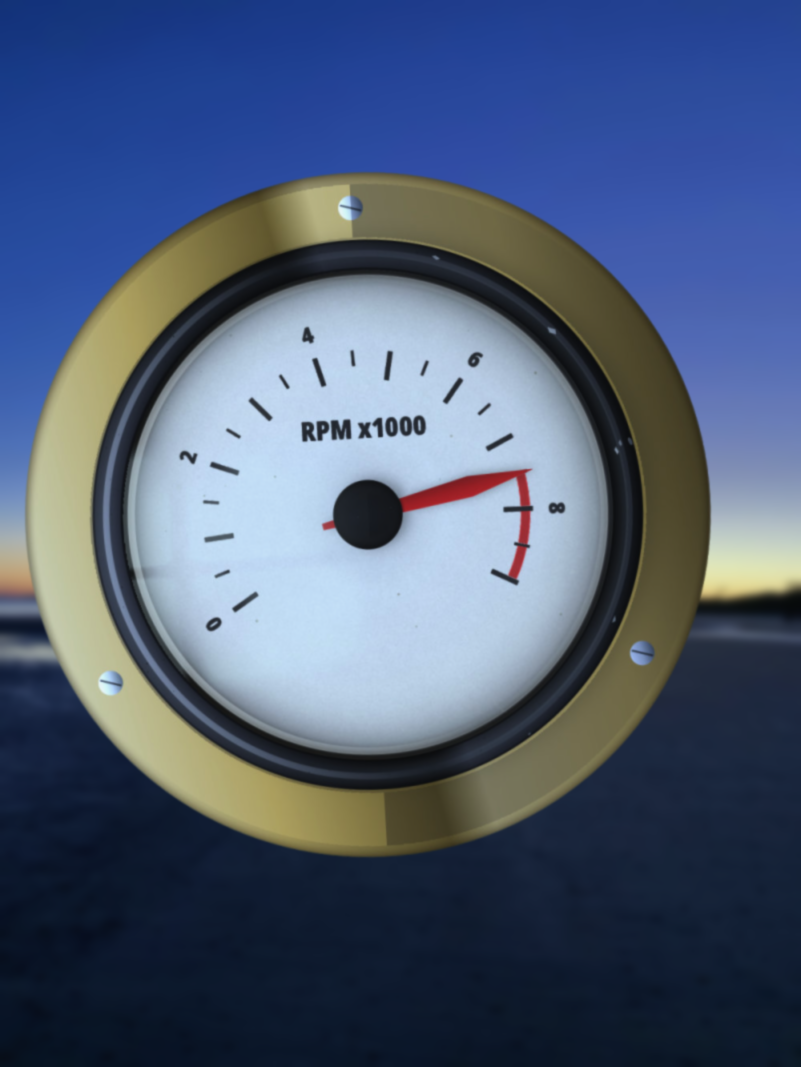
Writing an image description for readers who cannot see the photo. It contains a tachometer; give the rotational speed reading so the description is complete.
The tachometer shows 7500 rpm
